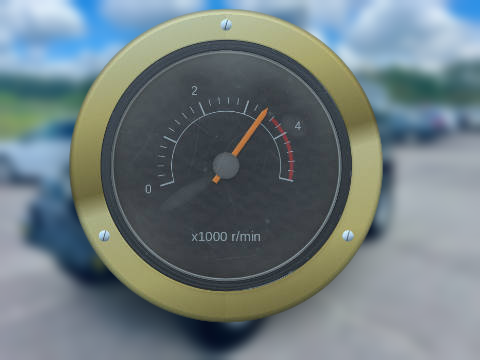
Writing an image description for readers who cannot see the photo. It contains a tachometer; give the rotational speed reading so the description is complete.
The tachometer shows 3400 rpm
